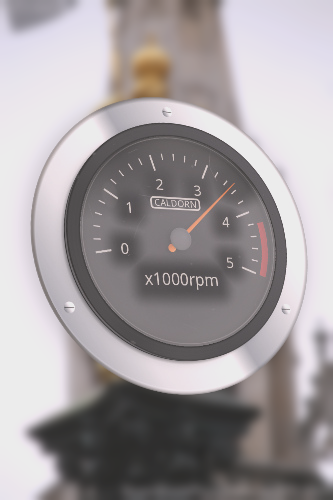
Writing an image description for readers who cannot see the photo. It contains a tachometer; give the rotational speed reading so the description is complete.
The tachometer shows 3500 rpm
